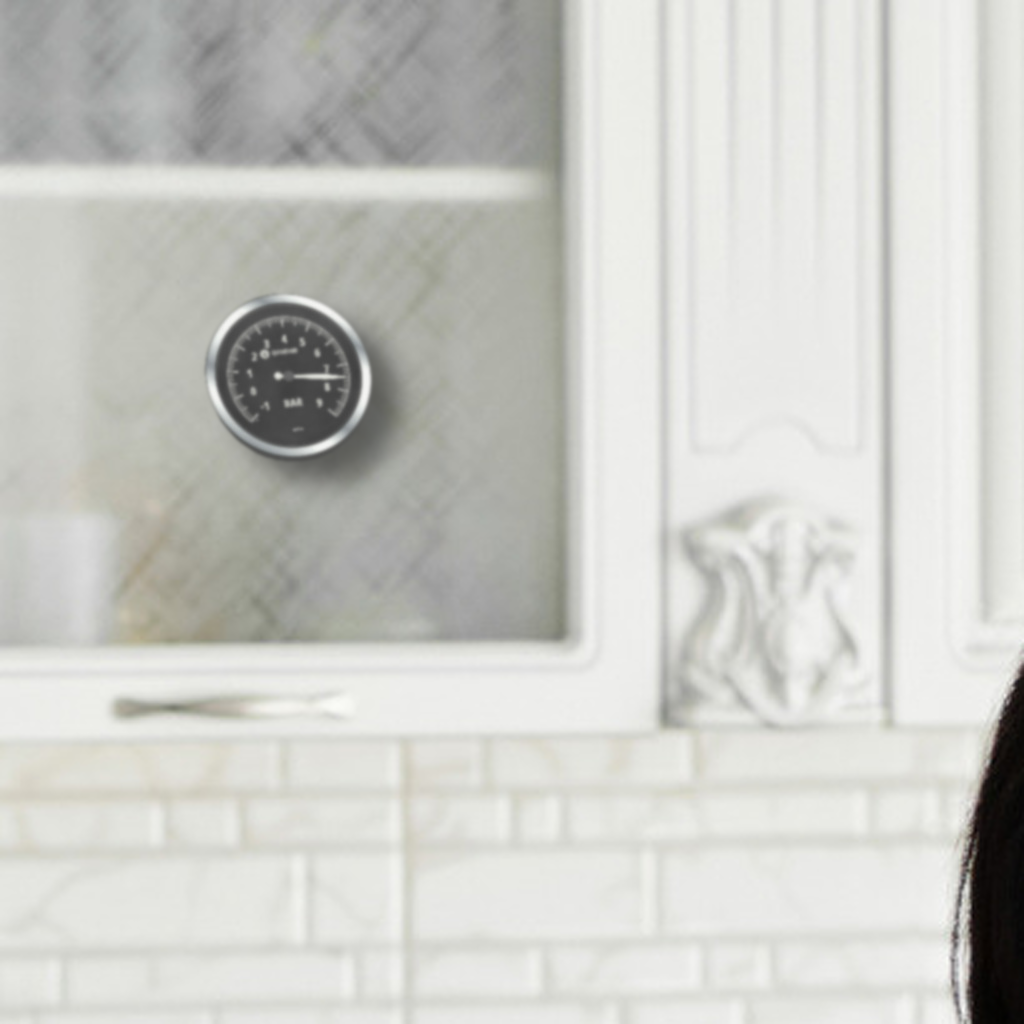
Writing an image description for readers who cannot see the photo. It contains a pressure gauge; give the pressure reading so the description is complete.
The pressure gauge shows 7.5 bar
